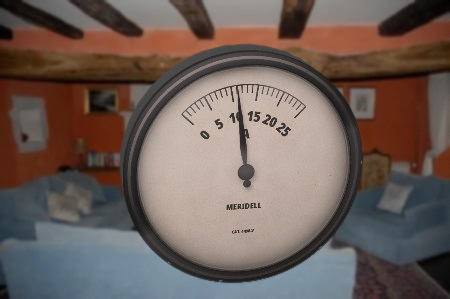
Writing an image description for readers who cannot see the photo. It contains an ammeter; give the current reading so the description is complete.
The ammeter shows 11 A
